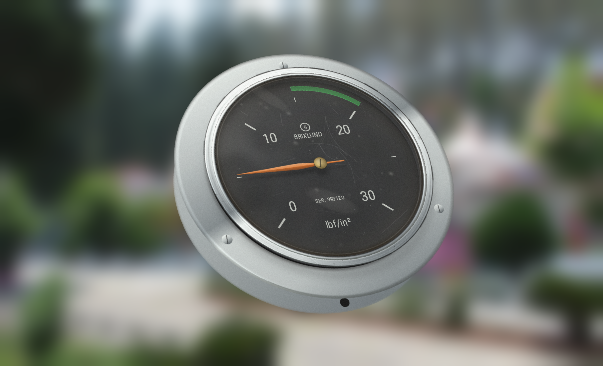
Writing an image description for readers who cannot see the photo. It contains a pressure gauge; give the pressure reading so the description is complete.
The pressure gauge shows 5 psi
